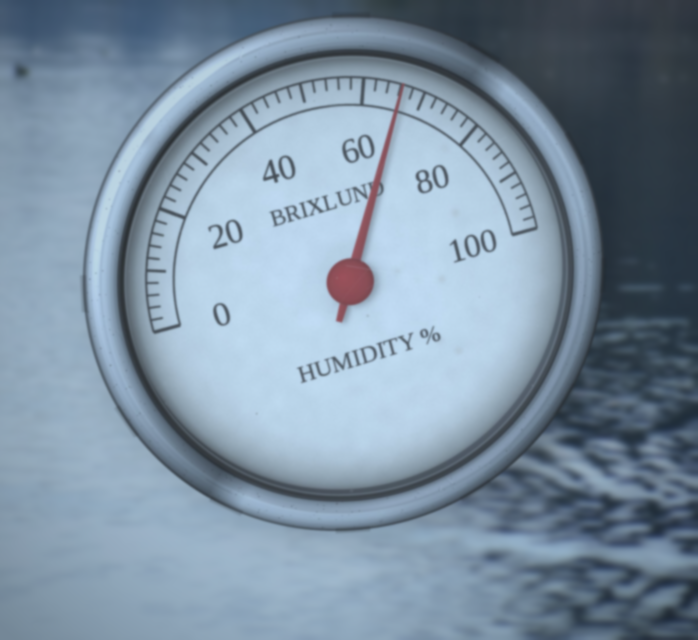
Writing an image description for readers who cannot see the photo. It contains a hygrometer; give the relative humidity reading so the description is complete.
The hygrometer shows 66 %
